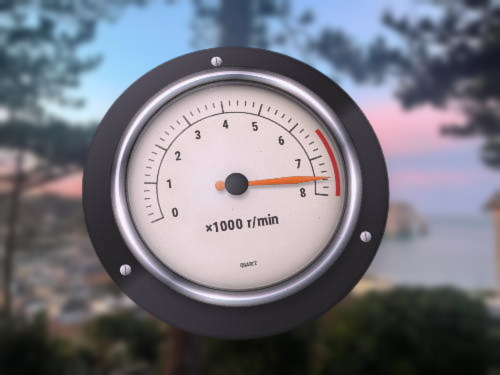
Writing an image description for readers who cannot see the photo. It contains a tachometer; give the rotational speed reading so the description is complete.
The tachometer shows 7600 rpm
